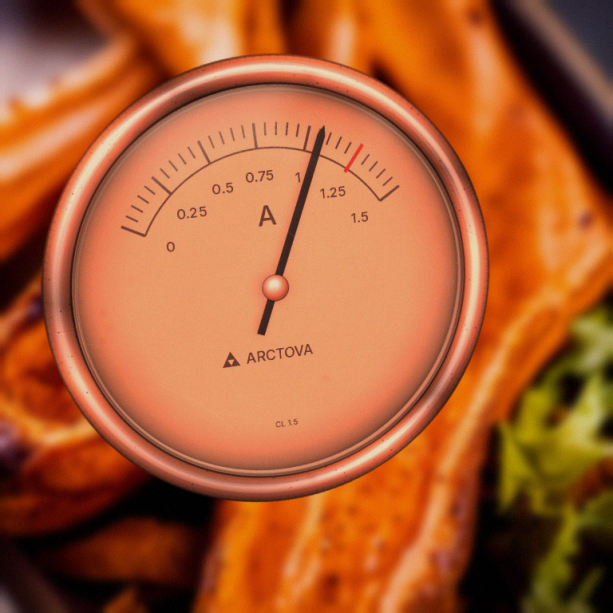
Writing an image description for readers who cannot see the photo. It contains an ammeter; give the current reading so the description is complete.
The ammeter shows 1.05 A
